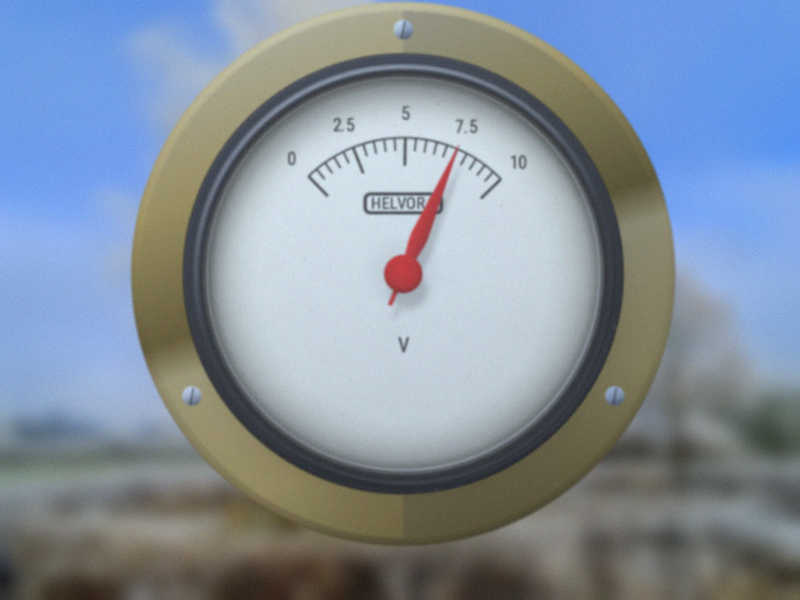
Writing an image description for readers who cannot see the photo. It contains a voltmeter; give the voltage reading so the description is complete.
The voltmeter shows 7.5 V
